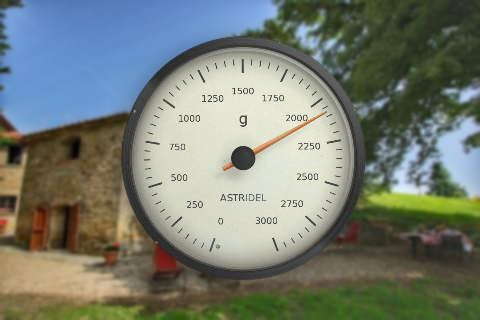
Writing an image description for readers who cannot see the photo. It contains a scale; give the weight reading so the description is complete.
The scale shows 2075 g
